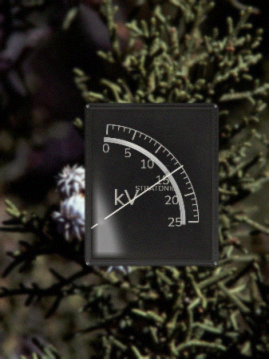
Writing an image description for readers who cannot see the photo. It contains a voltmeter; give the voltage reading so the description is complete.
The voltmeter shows 15 kV
